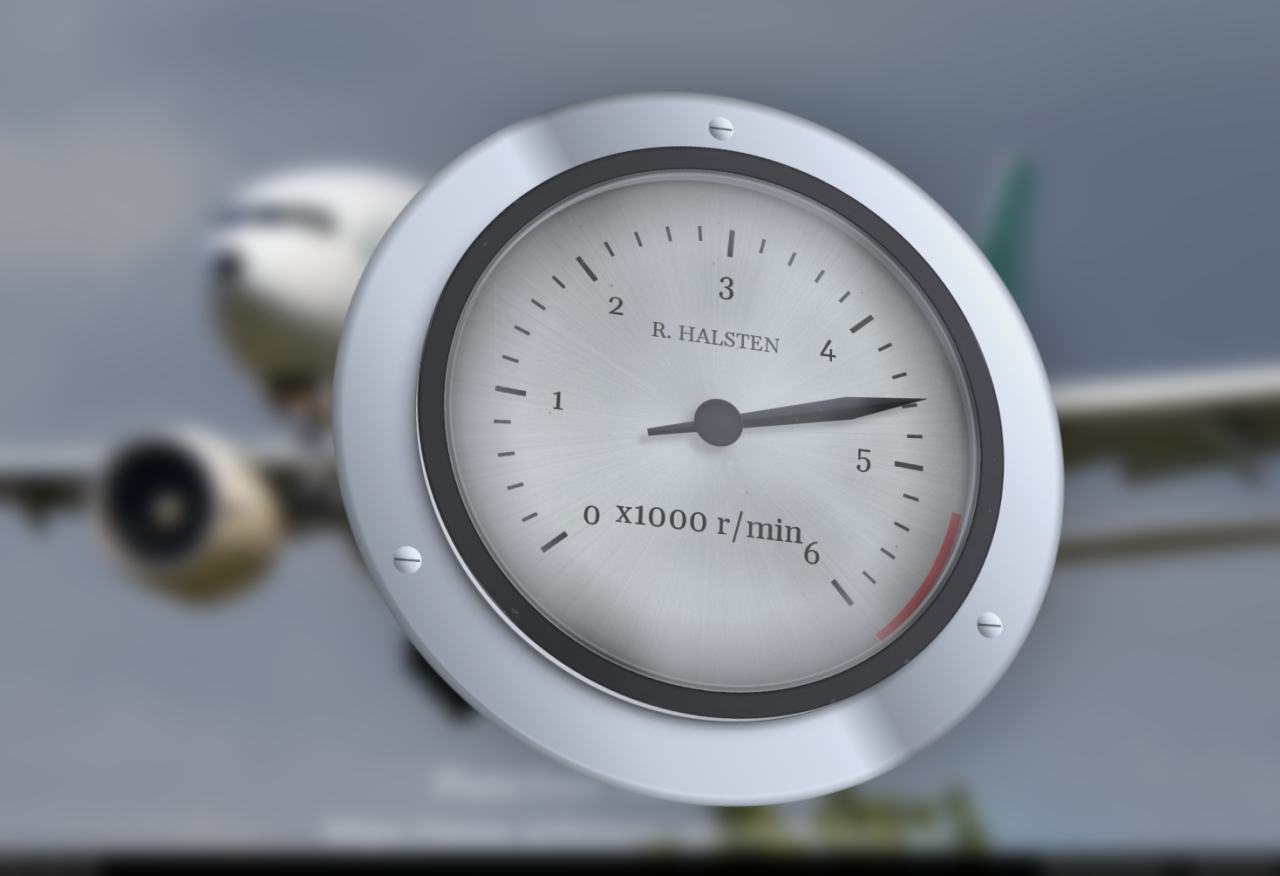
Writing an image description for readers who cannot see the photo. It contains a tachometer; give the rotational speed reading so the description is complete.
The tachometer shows 4600 rpm
